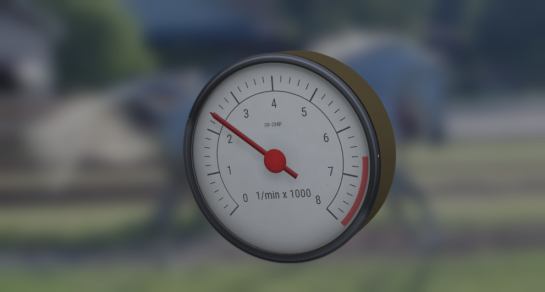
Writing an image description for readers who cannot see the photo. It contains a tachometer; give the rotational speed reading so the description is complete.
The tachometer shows 2400 rpm
